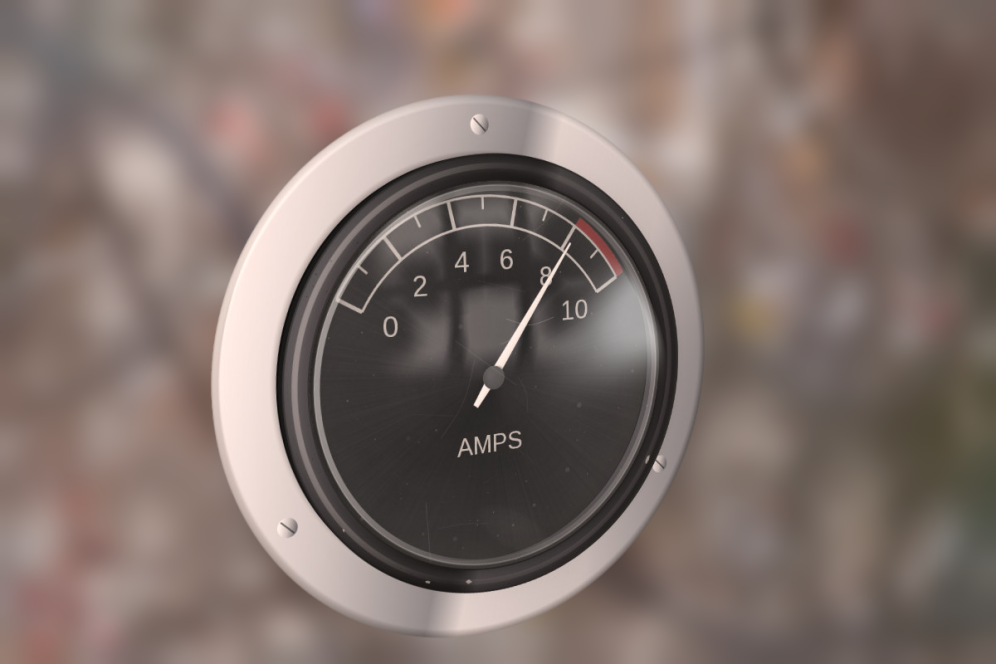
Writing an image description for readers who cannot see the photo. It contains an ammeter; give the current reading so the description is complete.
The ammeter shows 8 A
